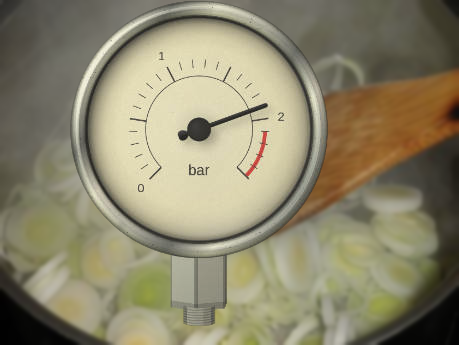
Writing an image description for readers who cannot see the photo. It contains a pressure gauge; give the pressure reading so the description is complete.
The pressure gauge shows 1.9 bar
